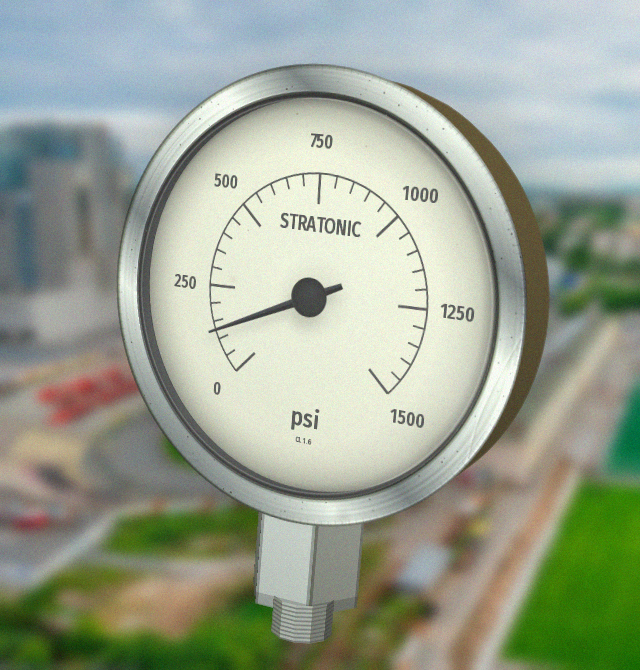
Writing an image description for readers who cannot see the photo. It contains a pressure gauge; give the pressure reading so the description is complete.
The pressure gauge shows 125 psi
